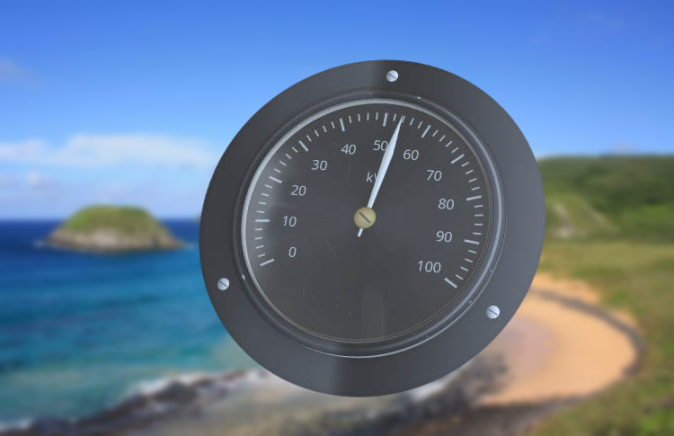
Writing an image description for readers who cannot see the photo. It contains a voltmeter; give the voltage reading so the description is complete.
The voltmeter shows 54 kV
